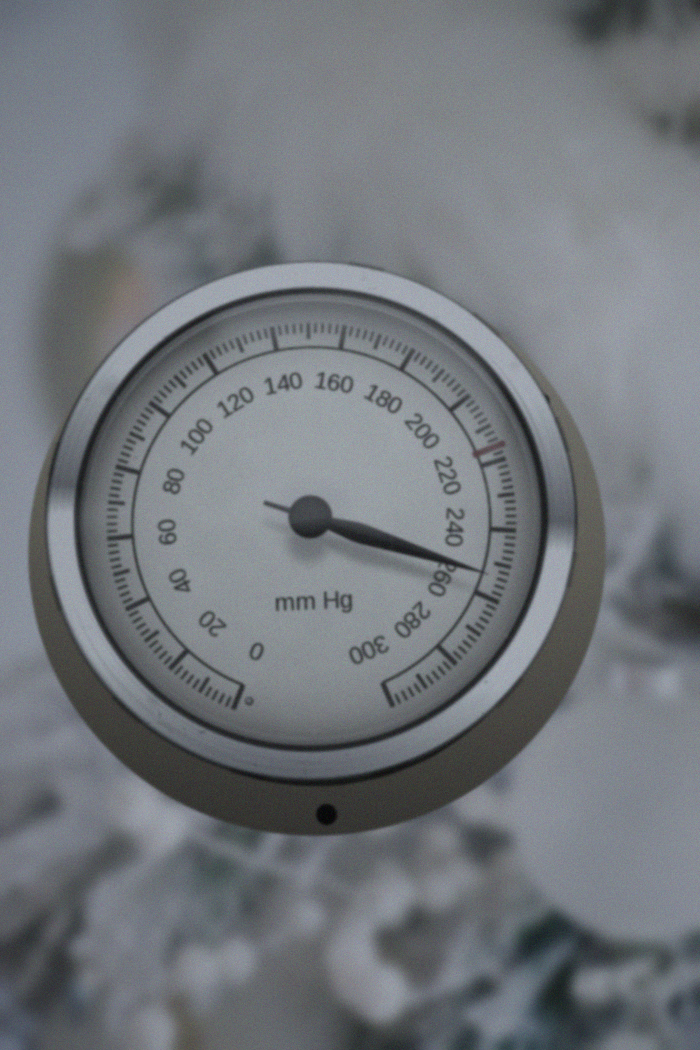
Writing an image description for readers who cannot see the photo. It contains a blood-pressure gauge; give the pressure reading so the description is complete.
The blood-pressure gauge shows 254 mmHg
